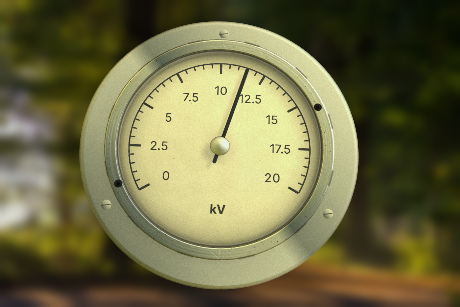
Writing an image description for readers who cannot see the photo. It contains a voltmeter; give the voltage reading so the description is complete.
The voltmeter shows 11.5 kV
